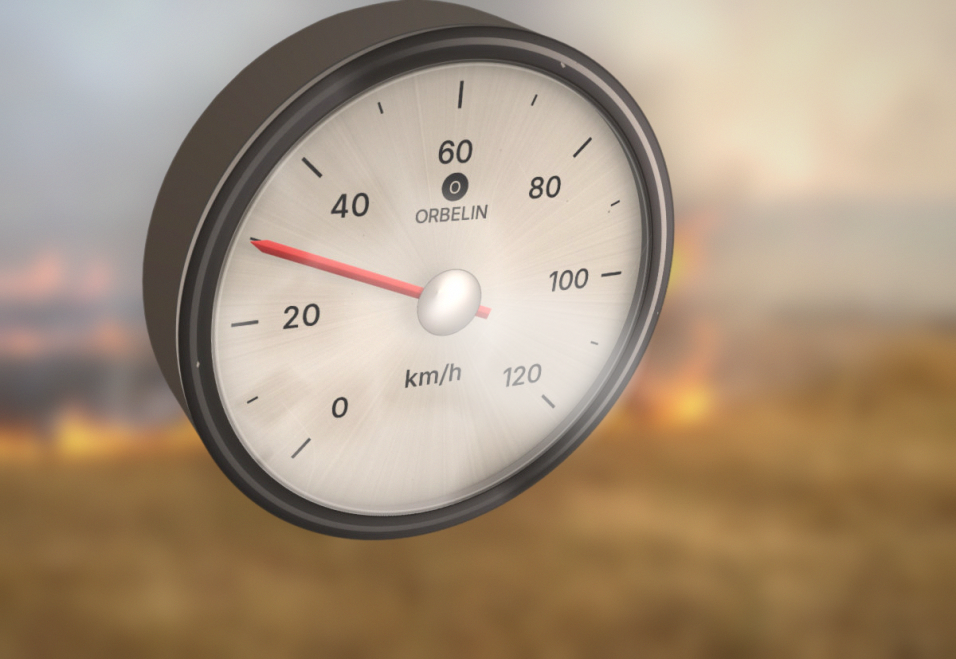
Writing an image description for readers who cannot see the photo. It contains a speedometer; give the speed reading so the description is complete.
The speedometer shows 30 km/h
